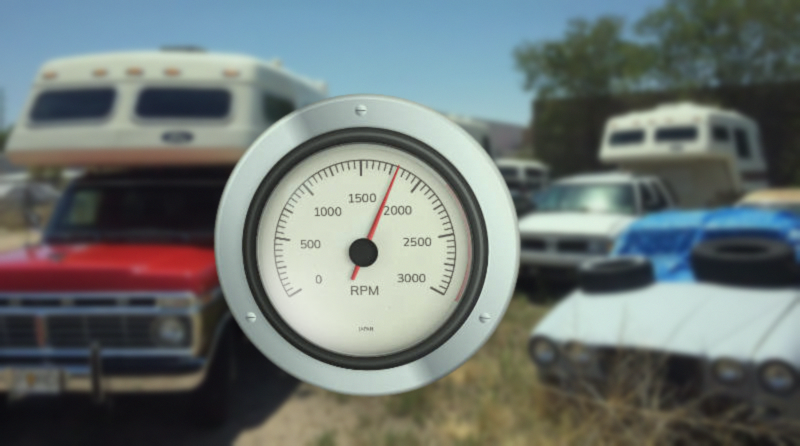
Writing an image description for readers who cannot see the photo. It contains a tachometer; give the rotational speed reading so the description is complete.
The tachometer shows 1800 rpm
